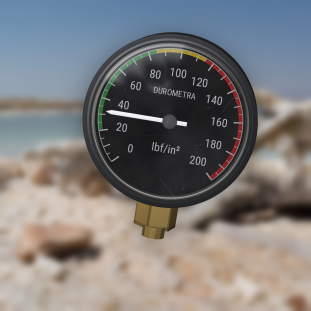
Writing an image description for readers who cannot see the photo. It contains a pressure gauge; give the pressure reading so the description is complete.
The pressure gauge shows 32.5 psi
